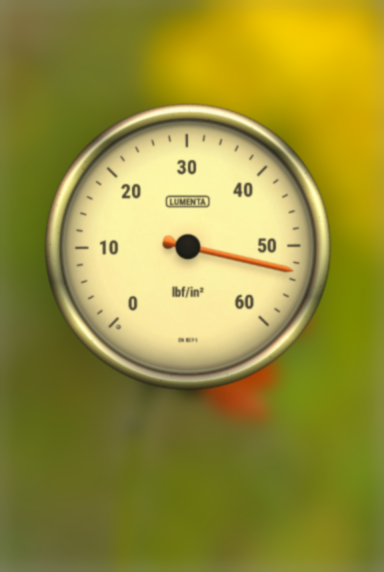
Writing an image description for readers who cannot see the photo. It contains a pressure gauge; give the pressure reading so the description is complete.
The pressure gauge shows 53 psi
